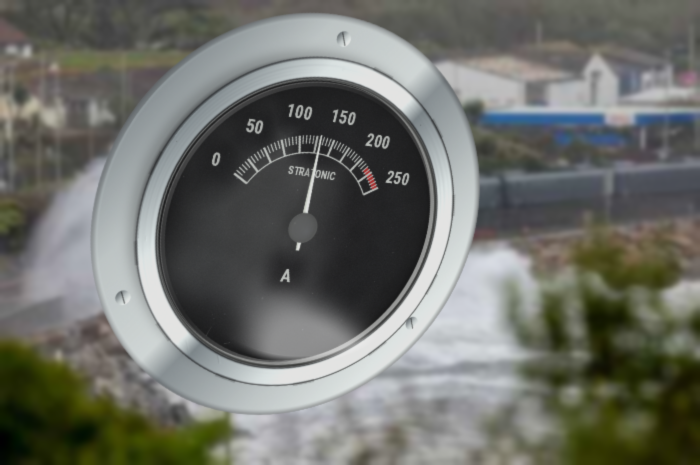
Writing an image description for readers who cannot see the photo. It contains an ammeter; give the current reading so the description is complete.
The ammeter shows 125 A
